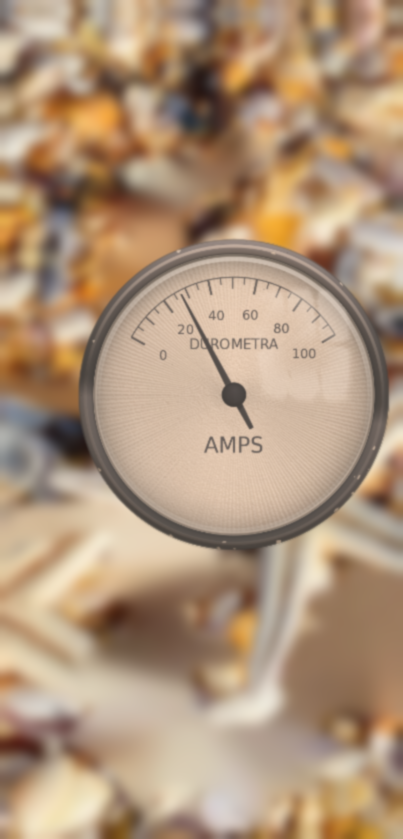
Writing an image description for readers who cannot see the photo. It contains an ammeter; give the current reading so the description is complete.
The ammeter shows 27.5 A
